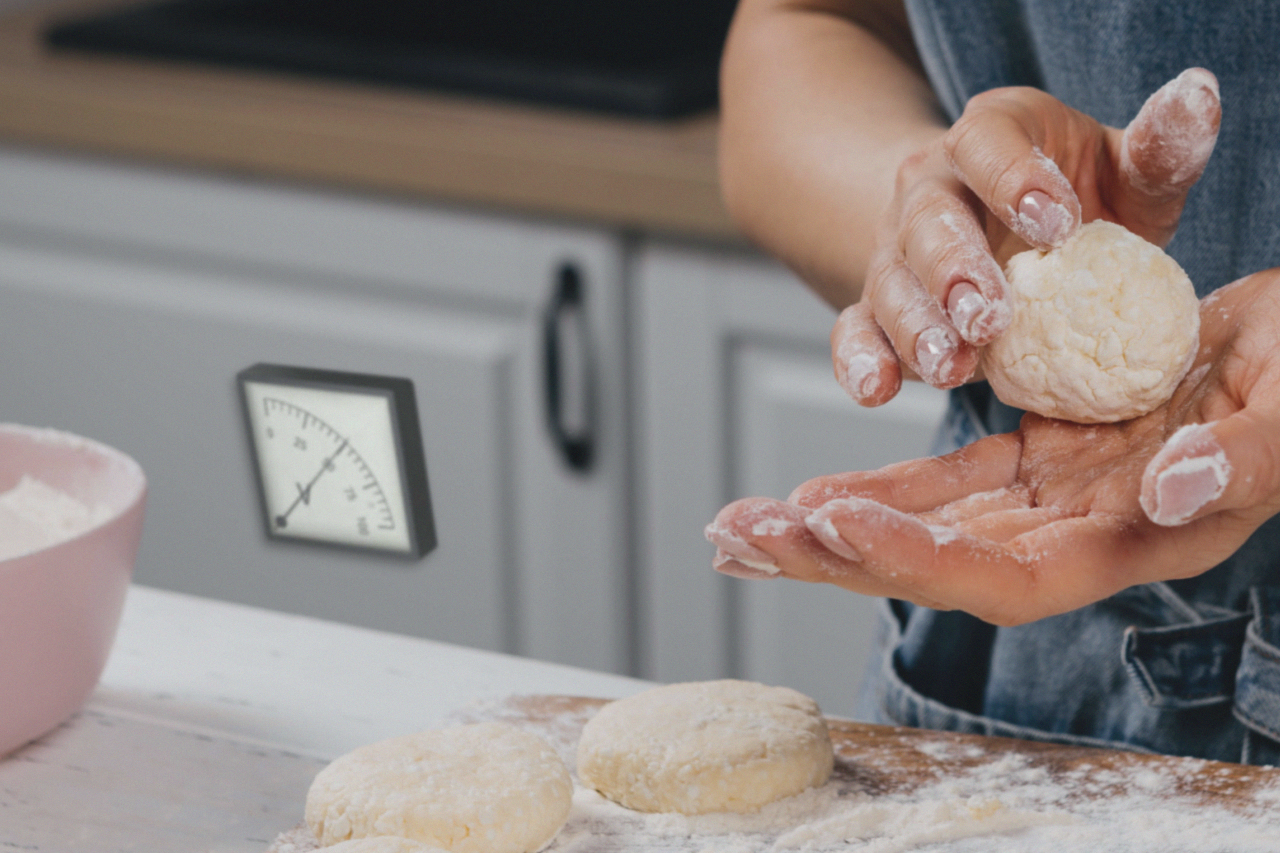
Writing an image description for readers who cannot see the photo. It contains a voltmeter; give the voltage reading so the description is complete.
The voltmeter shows 50 V
